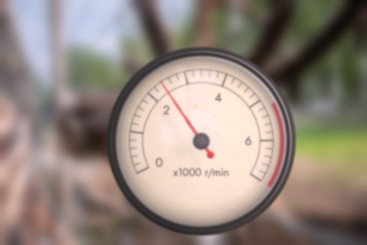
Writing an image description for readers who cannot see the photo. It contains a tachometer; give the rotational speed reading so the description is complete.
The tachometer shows 2400 rpm
